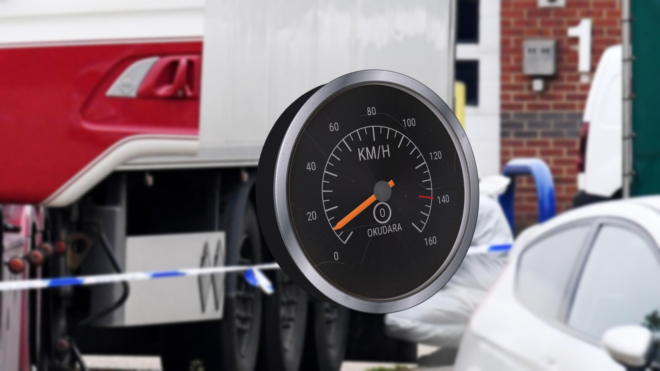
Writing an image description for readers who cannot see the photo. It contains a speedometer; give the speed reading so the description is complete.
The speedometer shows 10 km/h
